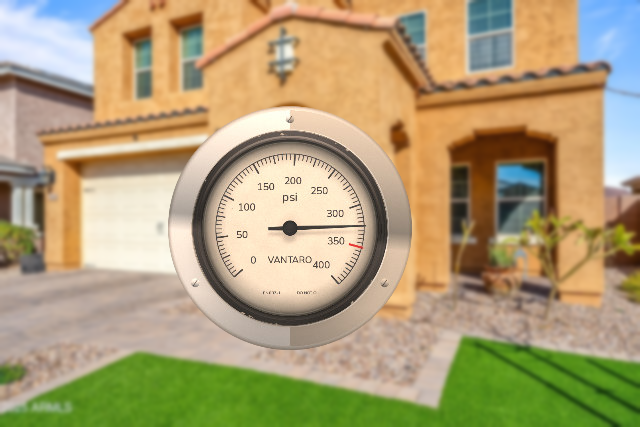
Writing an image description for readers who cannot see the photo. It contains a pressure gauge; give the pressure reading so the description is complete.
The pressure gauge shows 325 psi
